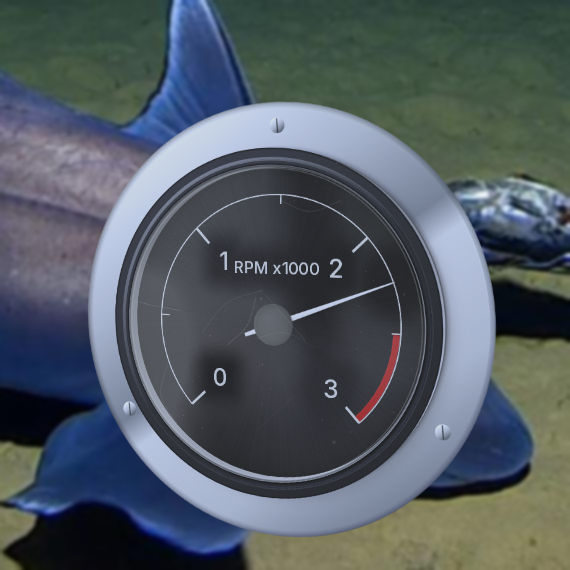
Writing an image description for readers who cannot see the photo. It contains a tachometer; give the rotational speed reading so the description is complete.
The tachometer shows 2250 rpm
